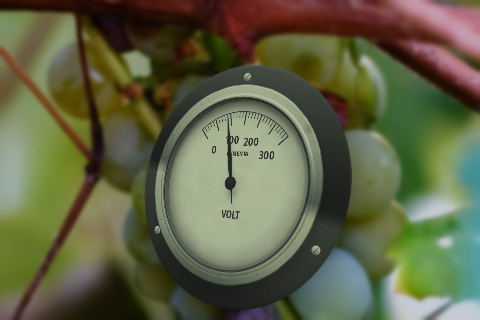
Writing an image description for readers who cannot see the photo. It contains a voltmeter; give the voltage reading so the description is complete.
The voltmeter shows 100 V
